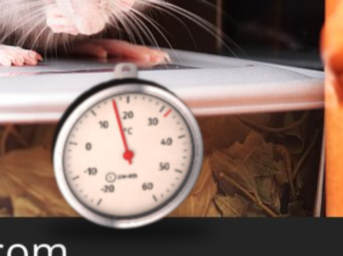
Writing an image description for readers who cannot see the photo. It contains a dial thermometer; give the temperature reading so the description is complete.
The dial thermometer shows 16 °C
